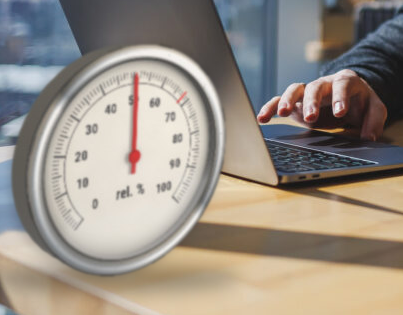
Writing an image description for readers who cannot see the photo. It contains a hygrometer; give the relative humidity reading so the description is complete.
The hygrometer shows 50 %
